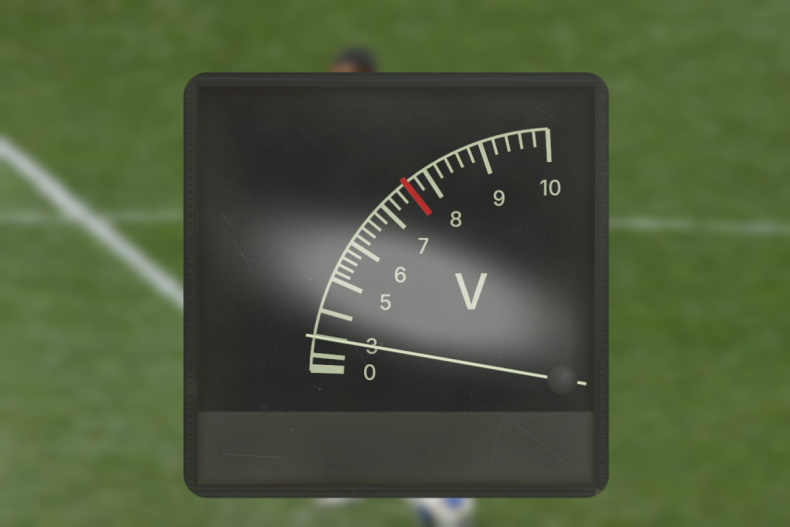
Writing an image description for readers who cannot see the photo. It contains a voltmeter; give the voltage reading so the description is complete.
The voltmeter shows 3 V
